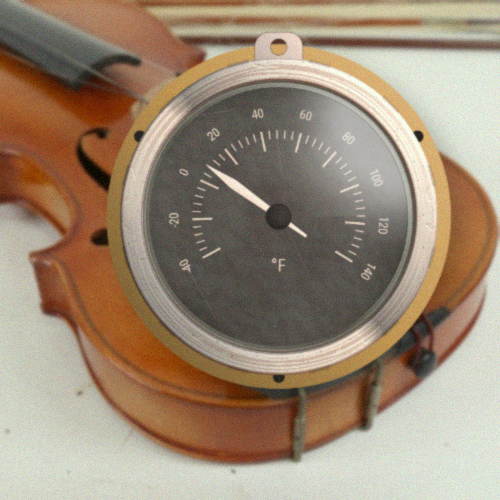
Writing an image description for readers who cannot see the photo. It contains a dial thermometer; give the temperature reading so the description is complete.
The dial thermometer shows 8 °F
